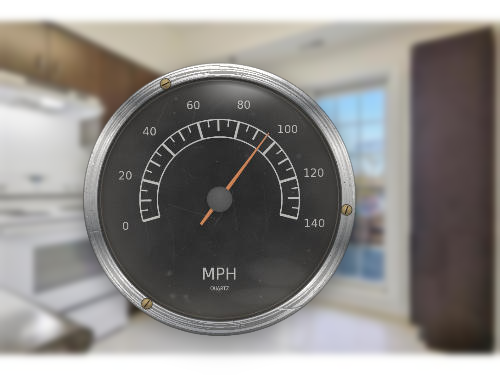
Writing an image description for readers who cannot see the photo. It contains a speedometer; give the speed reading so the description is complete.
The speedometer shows 95 mph
